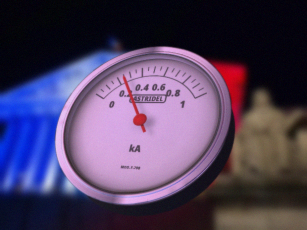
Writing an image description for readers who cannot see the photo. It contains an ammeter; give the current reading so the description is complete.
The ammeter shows 0.25 kA
